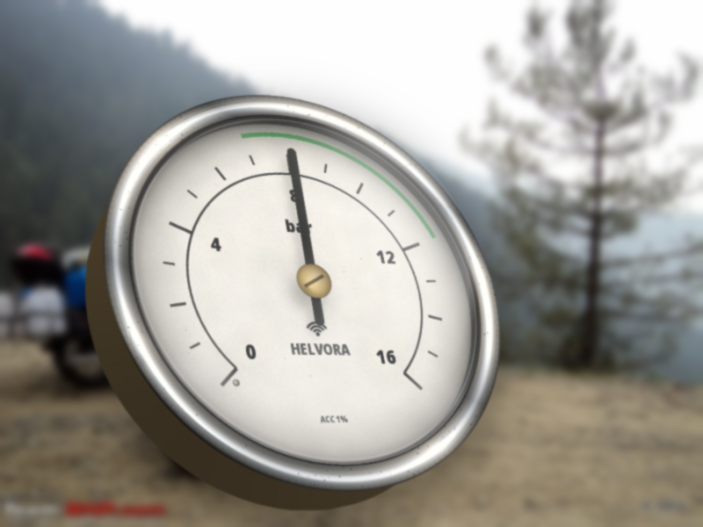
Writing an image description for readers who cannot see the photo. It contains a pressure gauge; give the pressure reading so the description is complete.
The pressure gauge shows 8 bar
